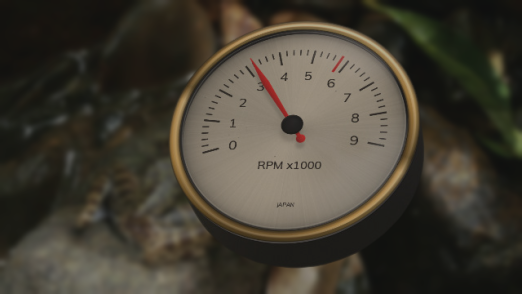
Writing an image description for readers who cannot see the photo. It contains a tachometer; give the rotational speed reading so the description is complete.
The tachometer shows 3200 rpm
